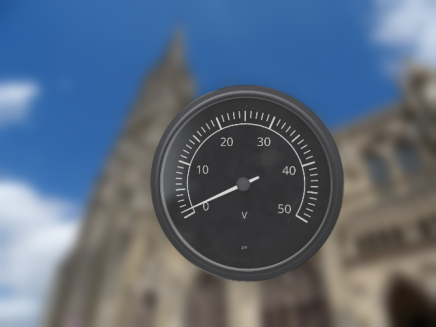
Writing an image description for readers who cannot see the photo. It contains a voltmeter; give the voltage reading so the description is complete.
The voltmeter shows 1 V
